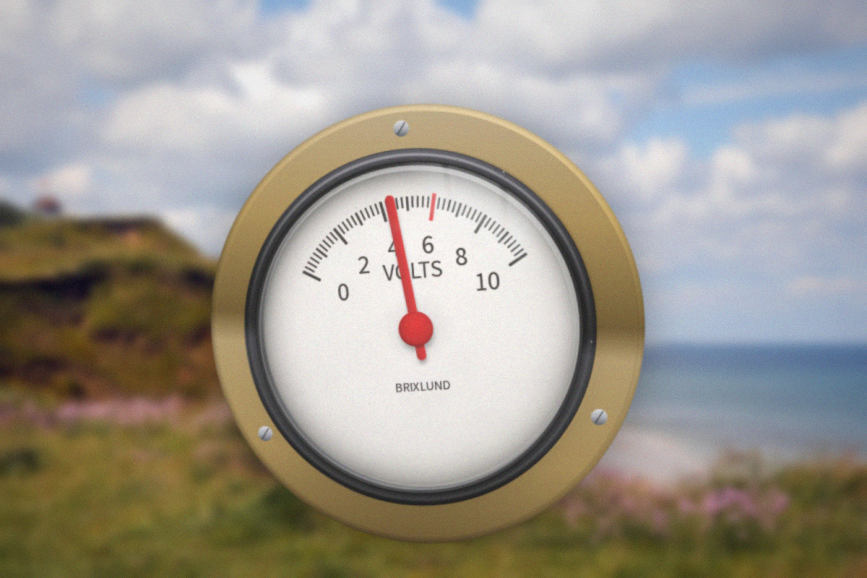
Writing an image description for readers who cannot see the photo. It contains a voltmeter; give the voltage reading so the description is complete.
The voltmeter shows 4.4 V
